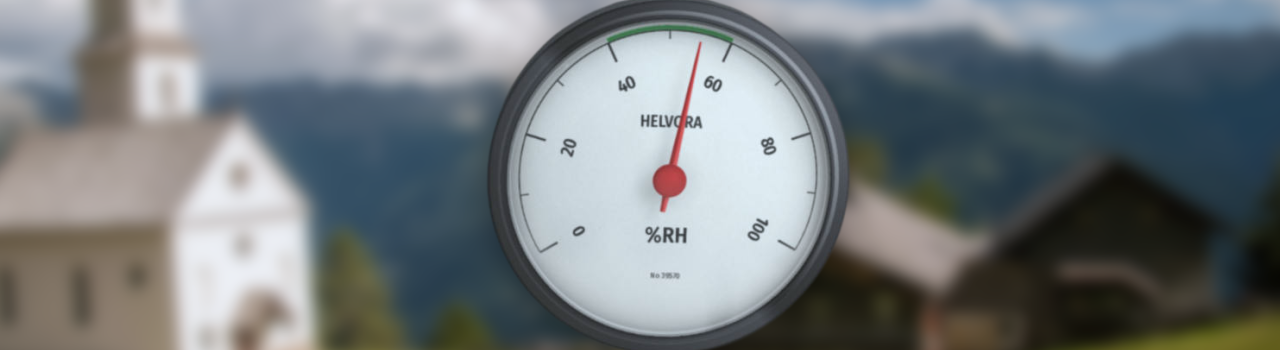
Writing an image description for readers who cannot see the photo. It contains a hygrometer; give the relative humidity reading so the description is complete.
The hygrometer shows 55 %
